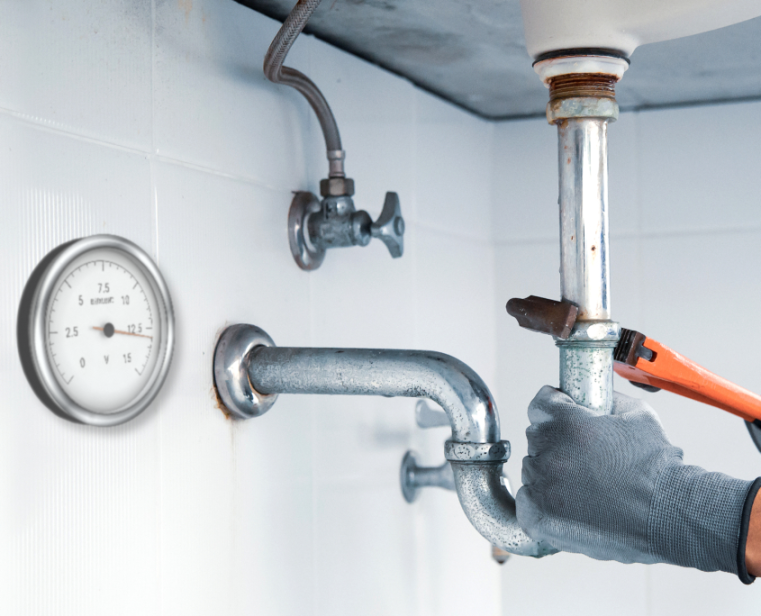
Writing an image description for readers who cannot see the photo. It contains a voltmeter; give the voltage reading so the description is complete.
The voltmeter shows 13 V
